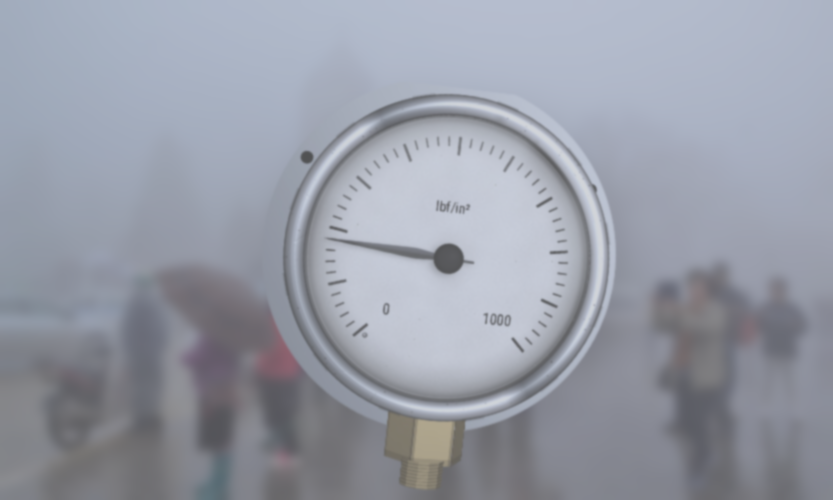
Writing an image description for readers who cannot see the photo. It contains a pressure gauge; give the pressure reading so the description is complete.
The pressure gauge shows 180 psi
